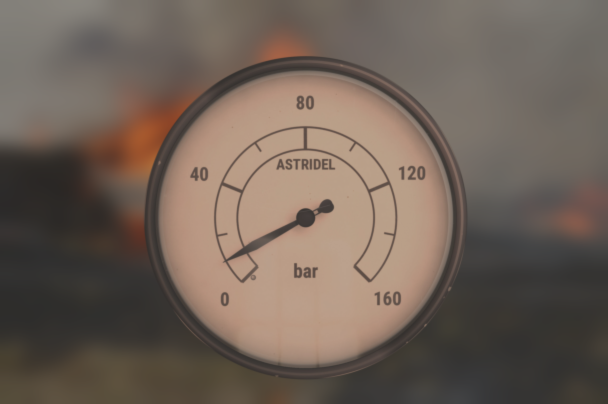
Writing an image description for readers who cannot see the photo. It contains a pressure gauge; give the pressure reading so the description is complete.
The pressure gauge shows 10 bar
